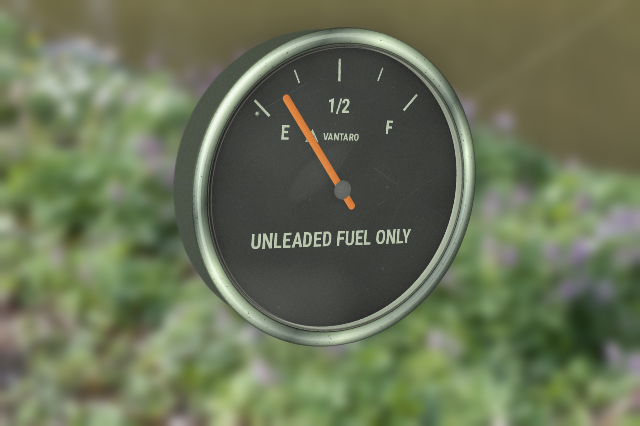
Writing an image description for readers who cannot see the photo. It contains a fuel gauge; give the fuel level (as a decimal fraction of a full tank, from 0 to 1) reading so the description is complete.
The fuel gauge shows 0.125
